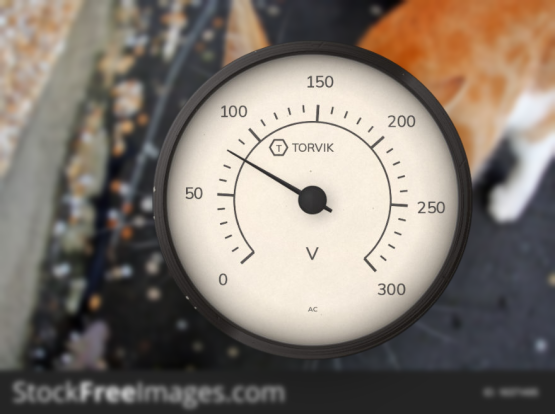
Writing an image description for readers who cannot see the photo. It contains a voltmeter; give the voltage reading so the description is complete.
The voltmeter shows 80 V
